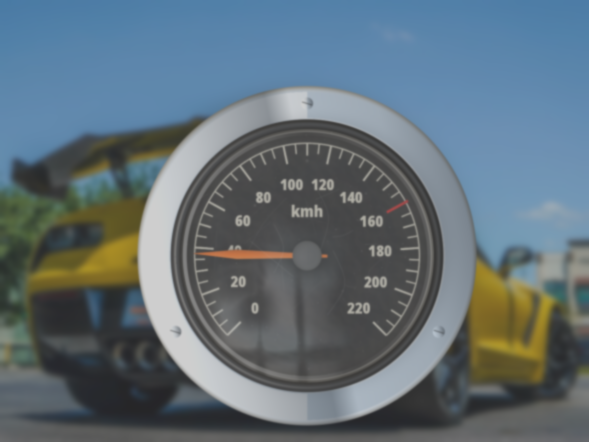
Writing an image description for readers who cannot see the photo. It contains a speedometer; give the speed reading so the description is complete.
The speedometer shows 37.5 km/h
